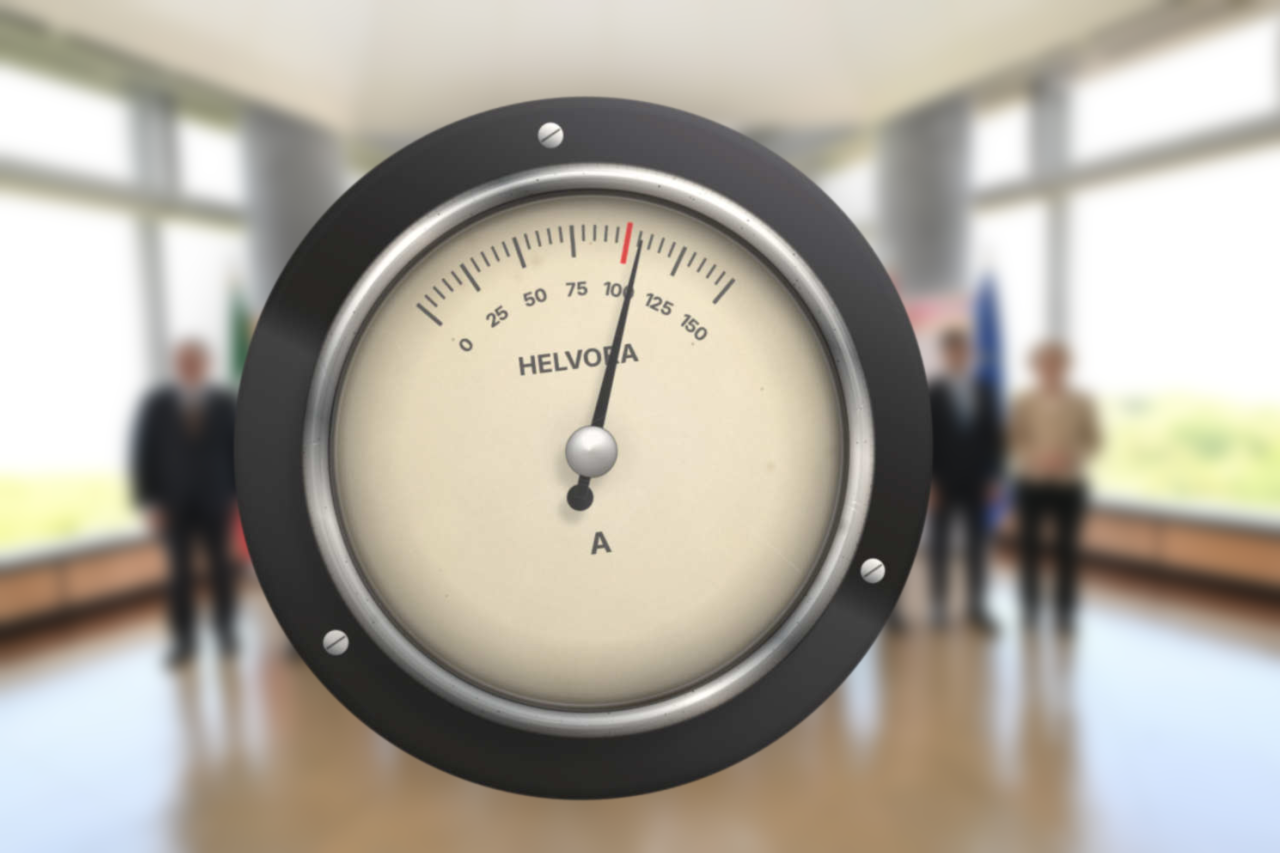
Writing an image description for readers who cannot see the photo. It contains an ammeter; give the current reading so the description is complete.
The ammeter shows 105 A
